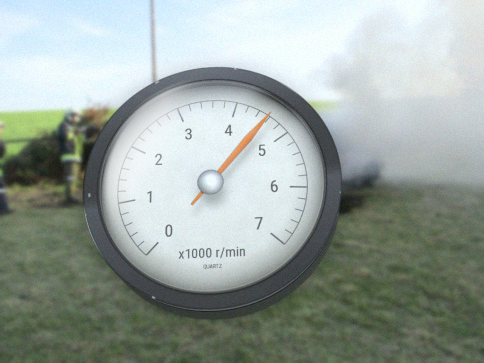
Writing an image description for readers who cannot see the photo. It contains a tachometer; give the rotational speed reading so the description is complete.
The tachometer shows 4600 rpm
